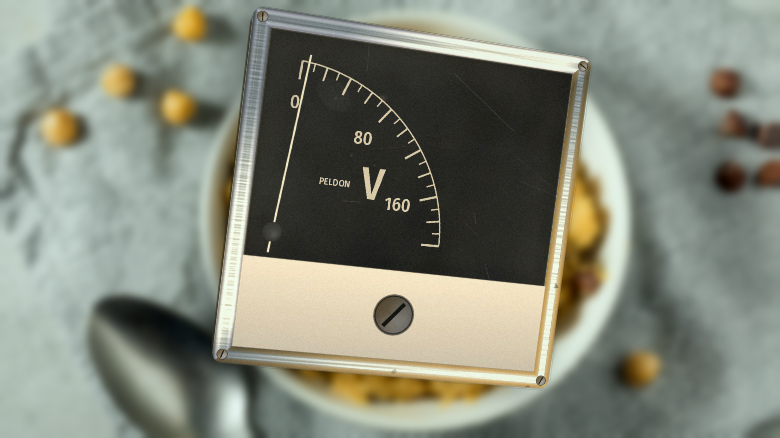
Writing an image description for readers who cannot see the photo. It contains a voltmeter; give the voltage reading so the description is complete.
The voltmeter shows 5 V
